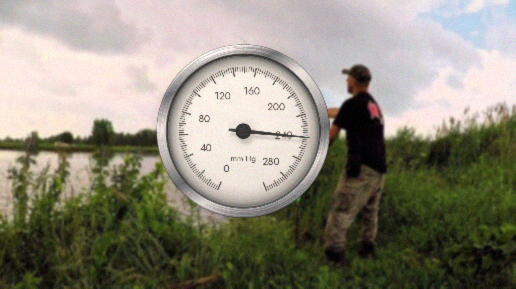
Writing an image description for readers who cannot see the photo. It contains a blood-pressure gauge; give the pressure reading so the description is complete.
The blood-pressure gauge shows 240 mmHg
